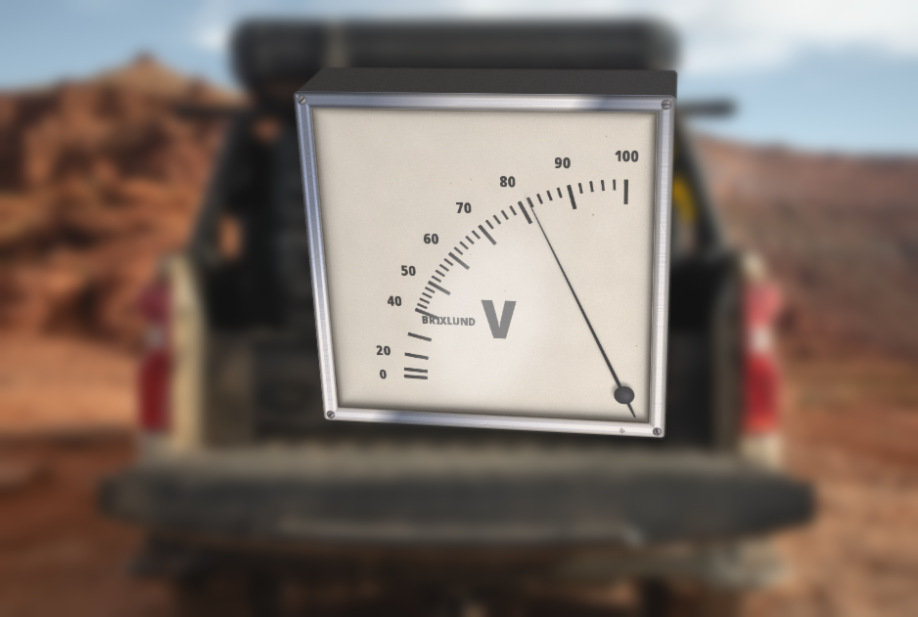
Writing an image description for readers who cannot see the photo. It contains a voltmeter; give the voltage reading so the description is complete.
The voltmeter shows 82 V
